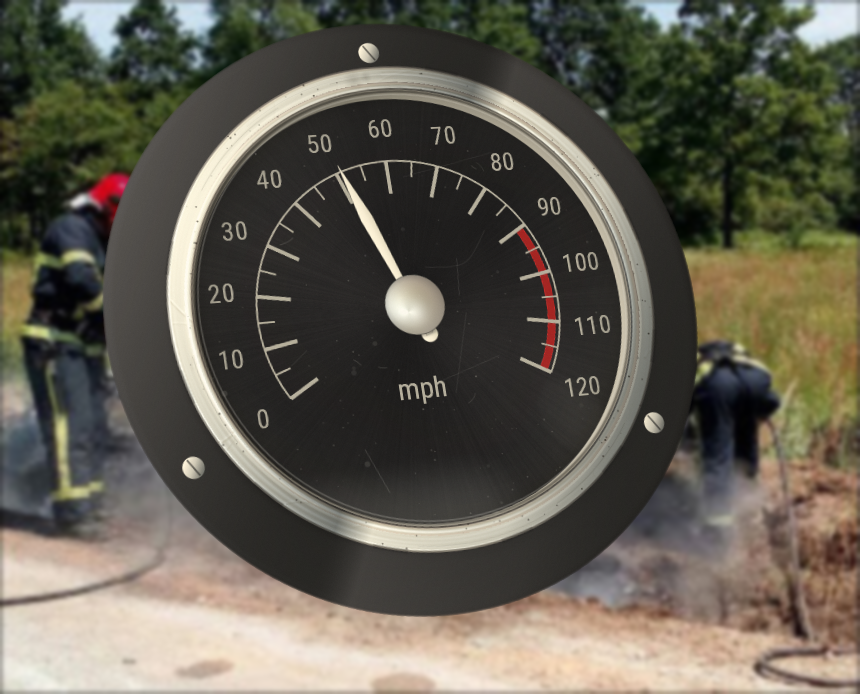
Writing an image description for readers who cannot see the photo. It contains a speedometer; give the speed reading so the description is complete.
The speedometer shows 50 mph
